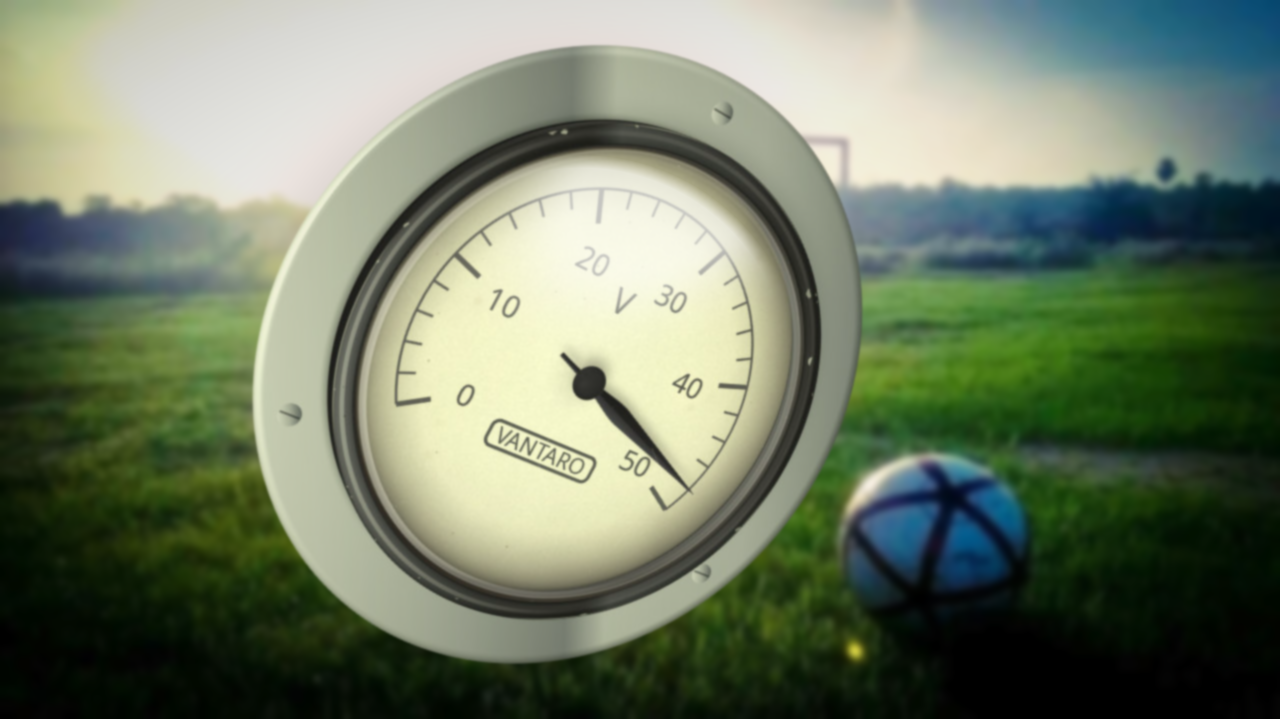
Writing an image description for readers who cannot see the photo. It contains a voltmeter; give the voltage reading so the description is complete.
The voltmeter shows 48 V
